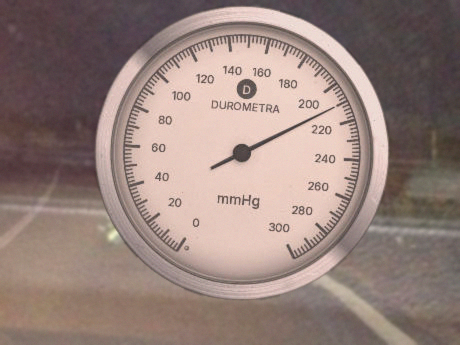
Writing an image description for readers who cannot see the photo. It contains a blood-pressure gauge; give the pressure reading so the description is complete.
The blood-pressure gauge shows 210 mmHg
